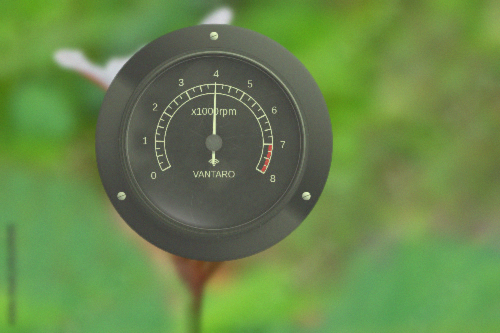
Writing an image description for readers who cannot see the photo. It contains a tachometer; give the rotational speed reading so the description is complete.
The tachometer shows 4000 rpm
